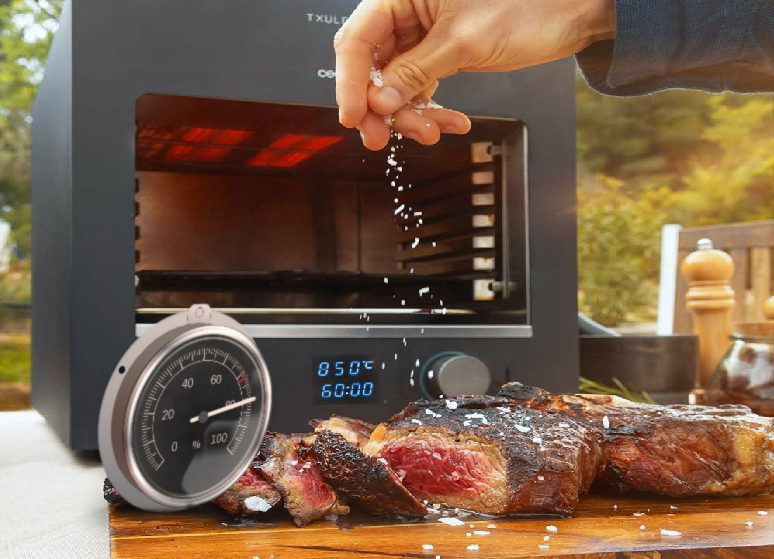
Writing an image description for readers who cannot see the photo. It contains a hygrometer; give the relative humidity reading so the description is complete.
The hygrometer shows 80 %
